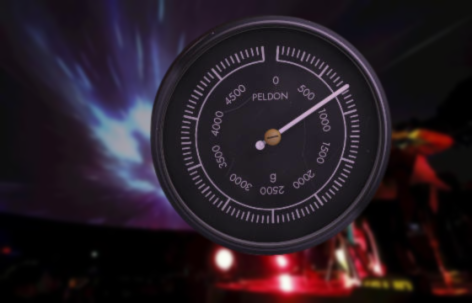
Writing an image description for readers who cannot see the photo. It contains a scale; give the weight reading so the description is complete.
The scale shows 750 g
